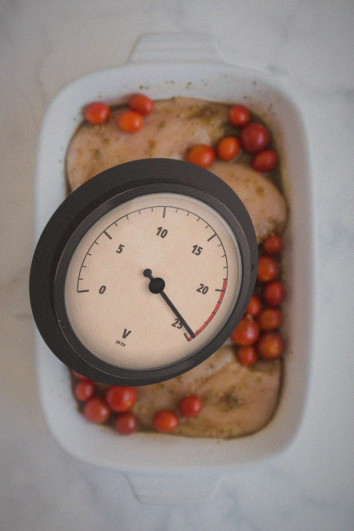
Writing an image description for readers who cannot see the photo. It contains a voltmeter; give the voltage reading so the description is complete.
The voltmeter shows 24.5 V
